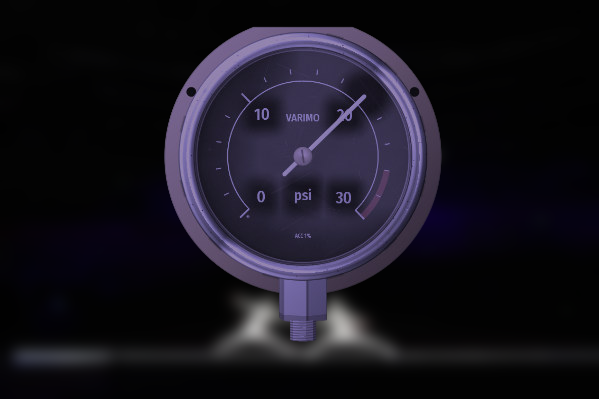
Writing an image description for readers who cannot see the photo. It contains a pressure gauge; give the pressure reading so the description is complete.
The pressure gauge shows 20 psi
